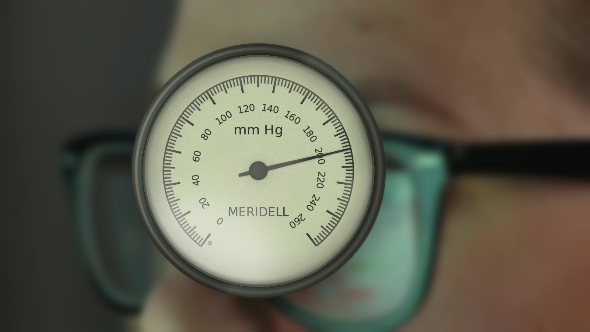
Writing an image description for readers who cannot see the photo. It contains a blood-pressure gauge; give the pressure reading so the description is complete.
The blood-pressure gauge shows 200 mmHg
